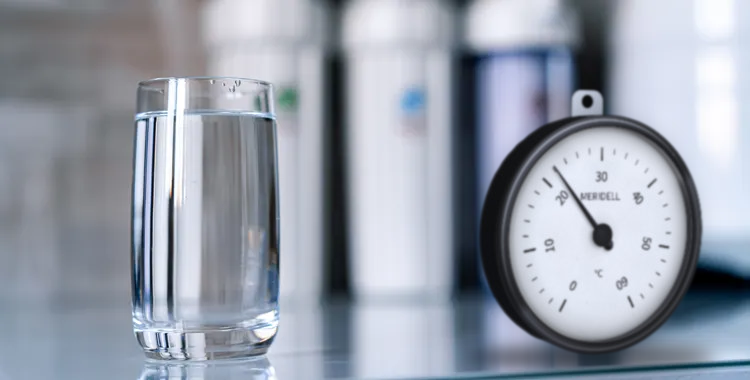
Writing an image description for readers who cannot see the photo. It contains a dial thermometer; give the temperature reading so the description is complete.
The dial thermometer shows 22 °C
